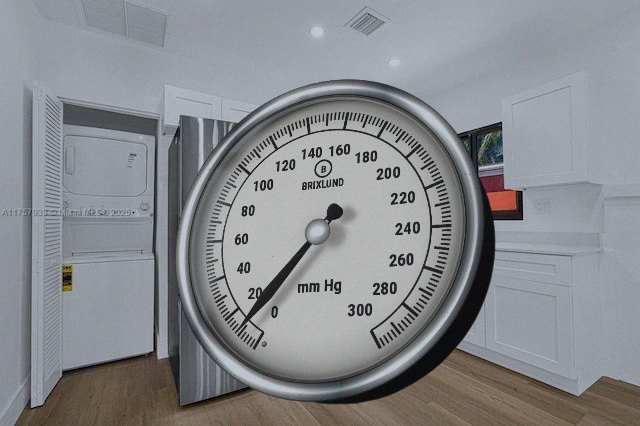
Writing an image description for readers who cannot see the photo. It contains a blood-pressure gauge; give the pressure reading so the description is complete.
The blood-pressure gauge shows 10 mmHg
